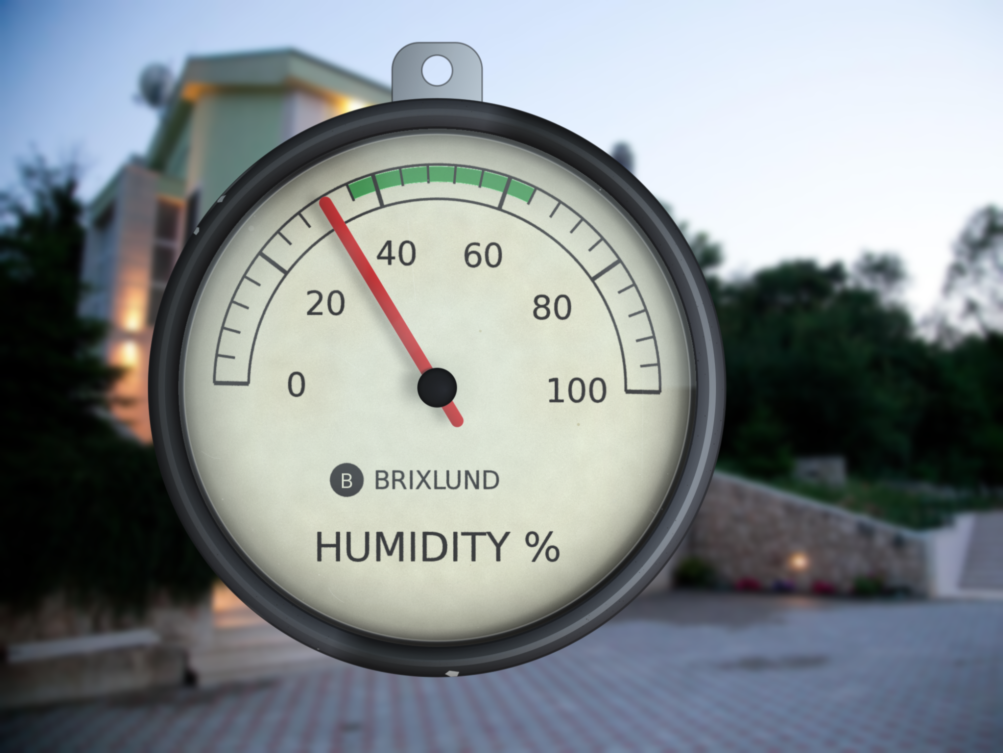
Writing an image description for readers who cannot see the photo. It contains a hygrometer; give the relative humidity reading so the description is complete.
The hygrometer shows 32 %
